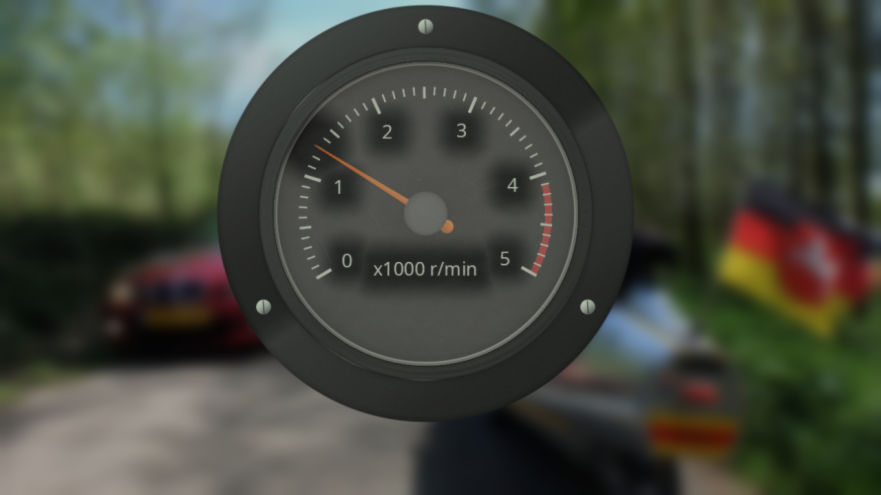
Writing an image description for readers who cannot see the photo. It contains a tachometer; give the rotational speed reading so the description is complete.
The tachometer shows 1300 rpm
